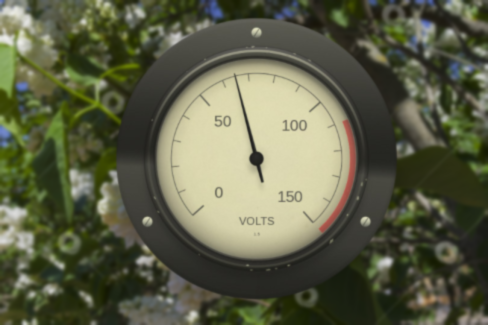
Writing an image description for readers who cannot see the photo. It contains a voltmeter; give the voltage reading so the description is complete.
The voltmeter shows 65 V
